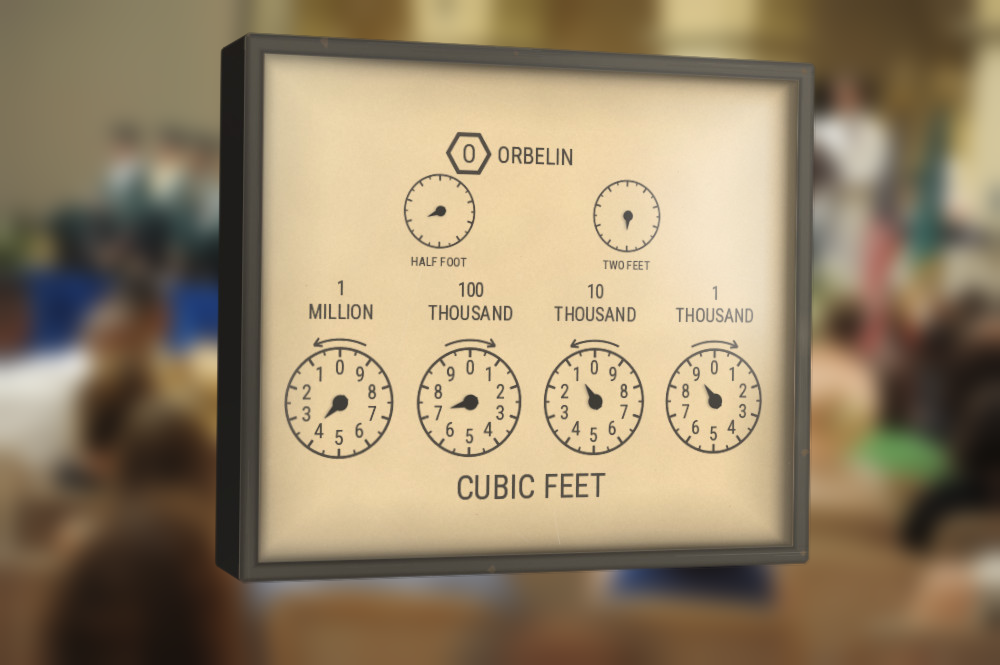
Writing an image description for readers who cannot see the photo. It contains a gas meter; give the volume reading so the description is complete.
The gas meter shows 370900 ft³
